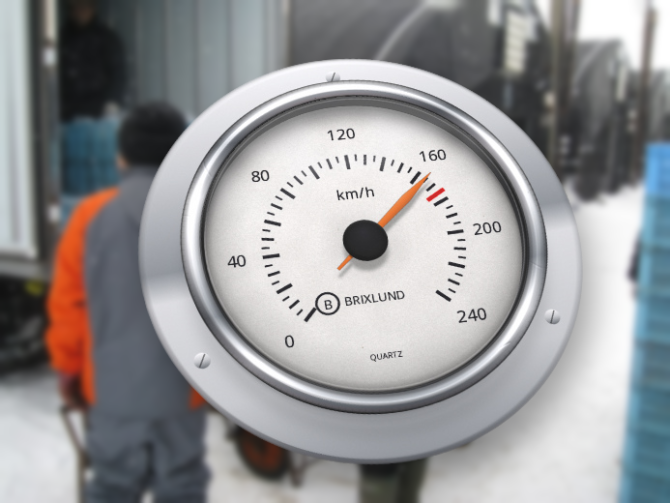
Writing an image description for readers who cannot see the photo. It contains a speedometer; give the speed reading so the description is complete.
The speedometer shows 165 km/h
